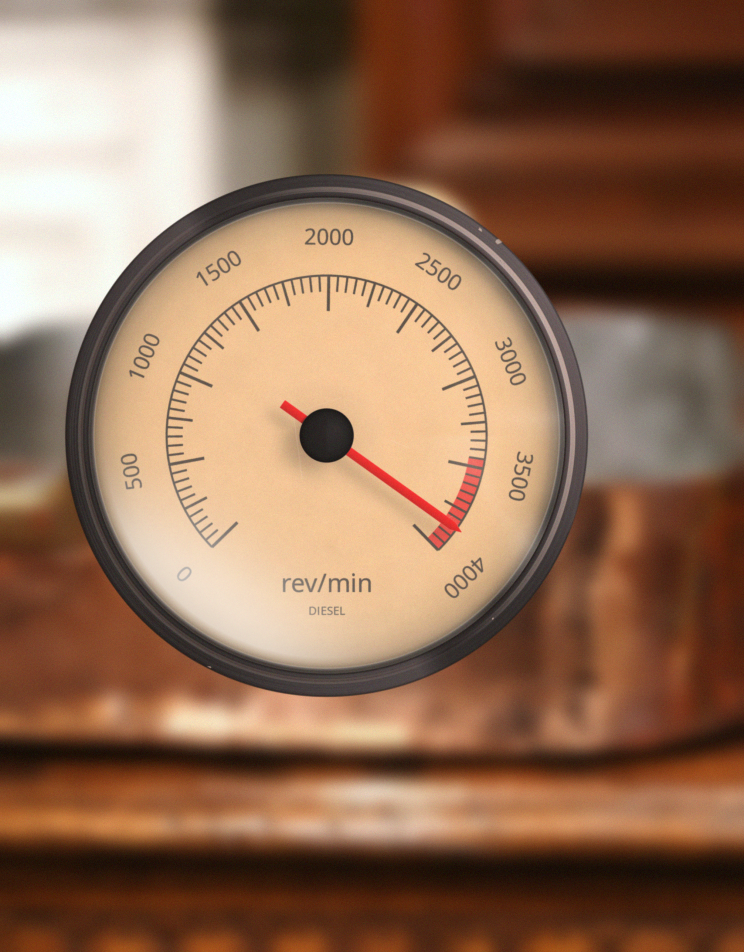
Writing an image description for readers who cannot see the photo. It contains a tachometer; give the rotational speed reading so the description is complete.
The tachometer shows 3850 rpm
